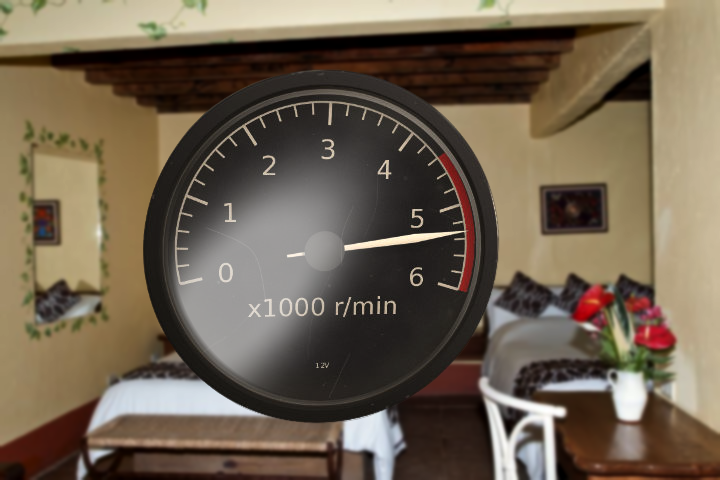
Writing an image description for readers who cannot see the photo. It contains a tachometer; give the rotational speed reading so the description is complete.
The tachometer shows 5300 rpm
